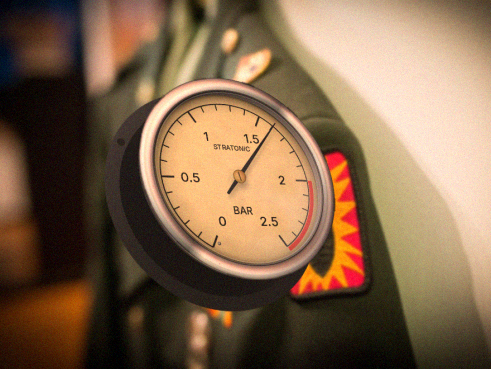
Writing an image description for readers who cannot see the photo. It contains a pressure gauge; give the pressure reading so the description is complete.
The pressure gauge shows 1.6 bar
